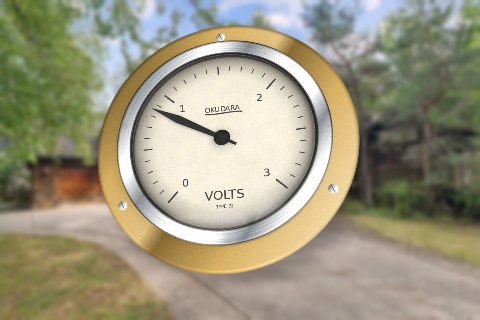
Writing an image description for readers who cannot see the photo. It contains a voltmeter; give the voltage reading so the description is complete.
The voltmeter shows 0.85 V
